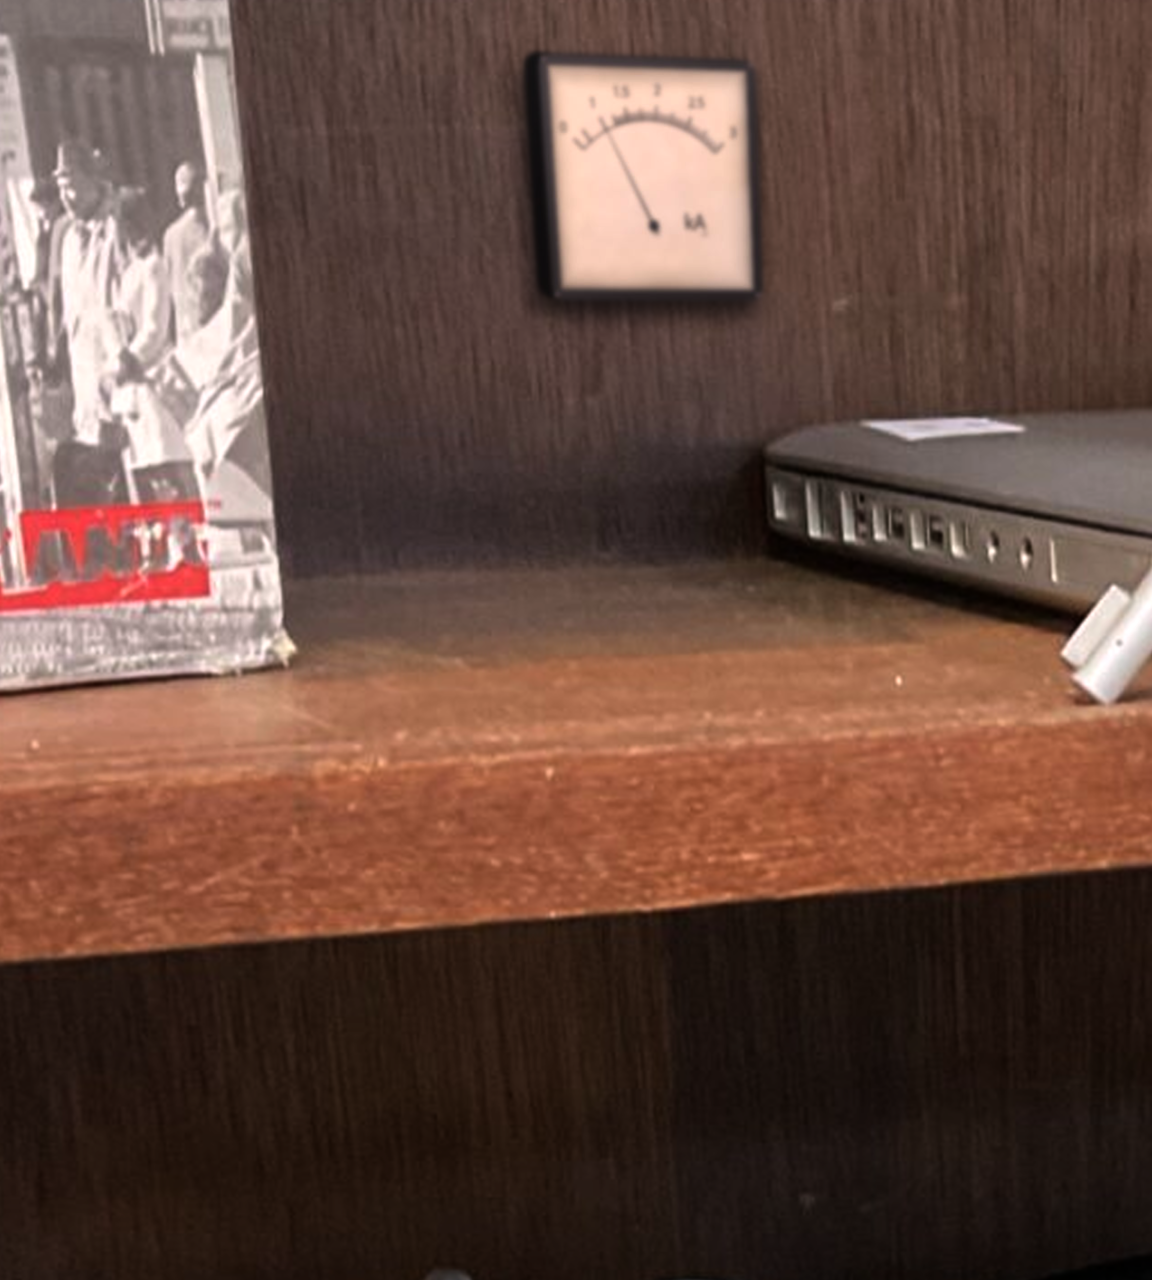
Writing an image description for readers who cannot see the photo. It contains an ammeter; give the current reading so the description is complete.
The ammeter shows 1 kA
